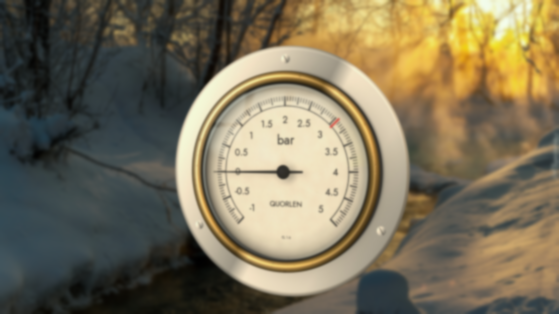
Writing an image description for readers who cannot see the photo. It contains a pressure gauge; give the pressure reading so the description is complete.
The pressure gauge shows 0 bar
